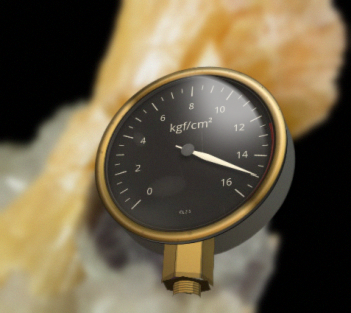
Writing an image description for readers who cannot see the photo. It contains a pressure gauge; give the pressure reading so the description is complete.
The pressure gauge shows 15 kg/cm²
